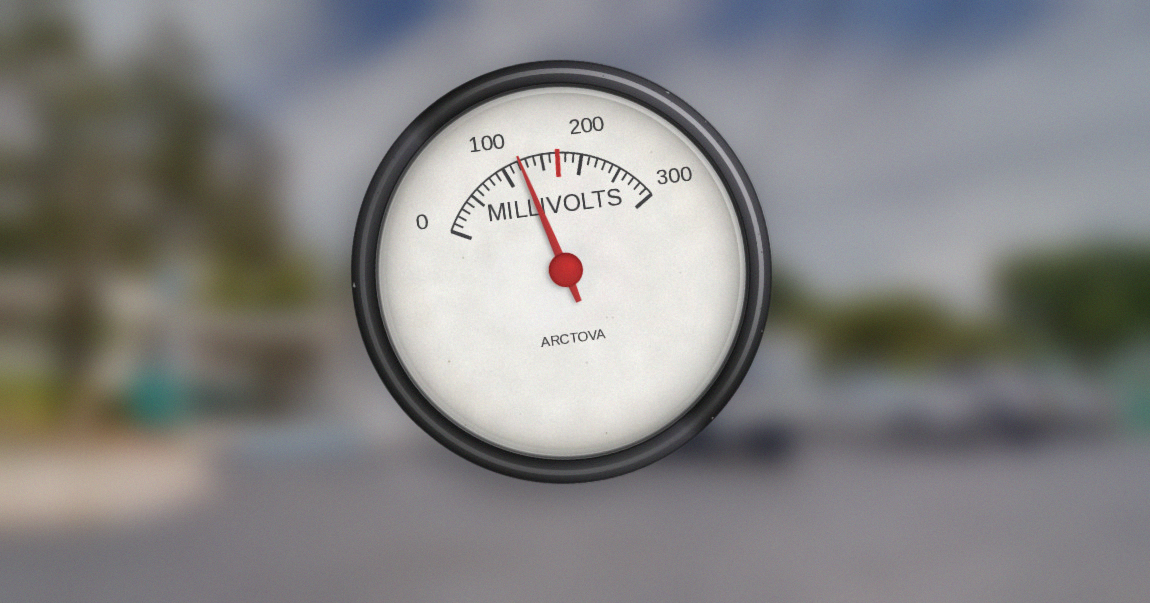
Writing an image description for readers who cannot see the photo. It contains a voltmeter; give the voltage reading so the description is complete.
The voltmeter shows 120 mV
